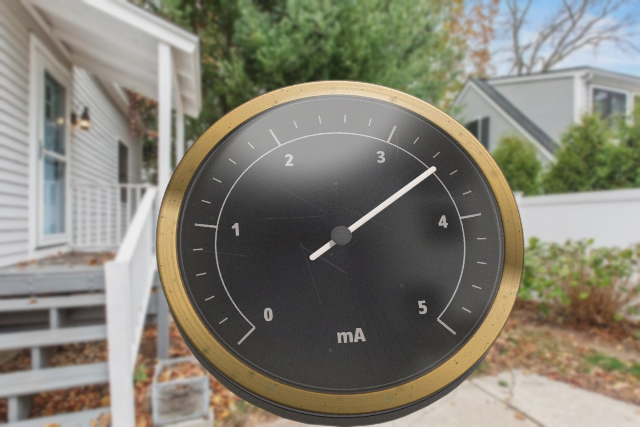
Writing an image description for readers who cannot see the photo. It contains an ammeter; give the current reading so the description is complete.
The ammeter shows 3.5 mA
